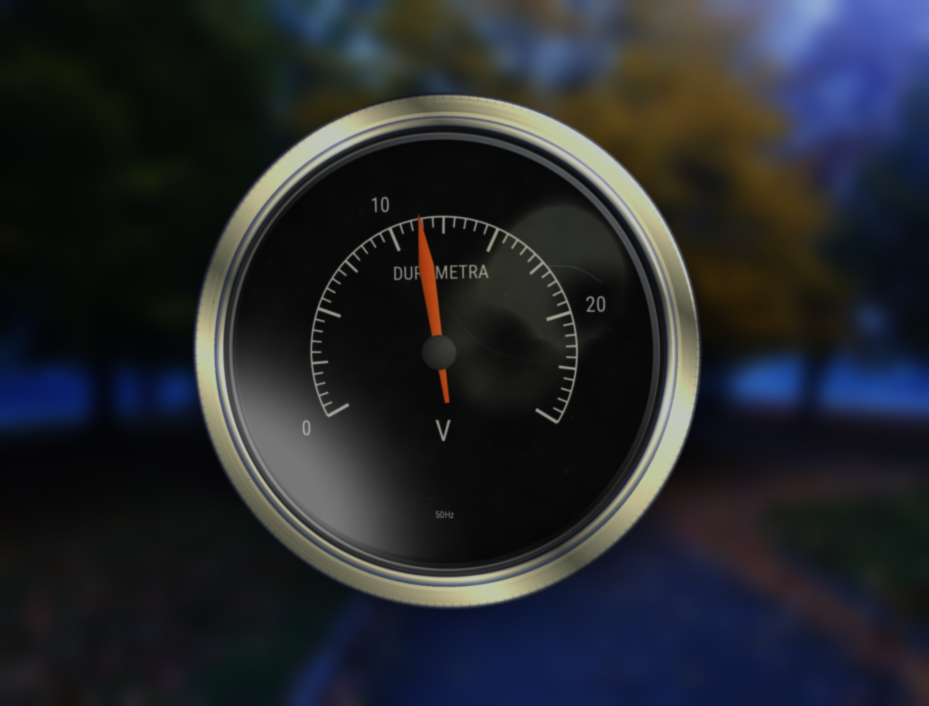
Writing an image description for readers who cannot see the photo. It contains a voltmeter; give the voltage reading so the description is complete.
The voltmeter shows 11.5 V
